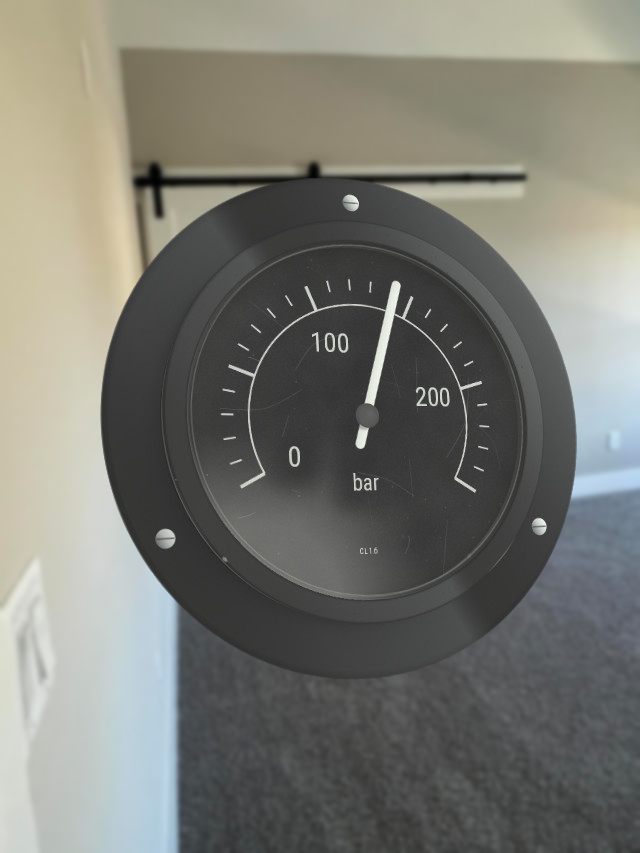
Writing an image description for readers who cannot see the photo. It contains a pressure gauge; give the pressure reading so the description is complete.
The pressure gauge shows 140 bar
